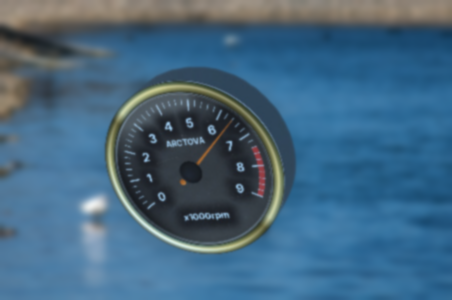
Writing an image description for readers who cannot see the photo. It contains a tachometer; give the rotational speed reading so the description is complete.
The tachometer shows 6400 rpm
